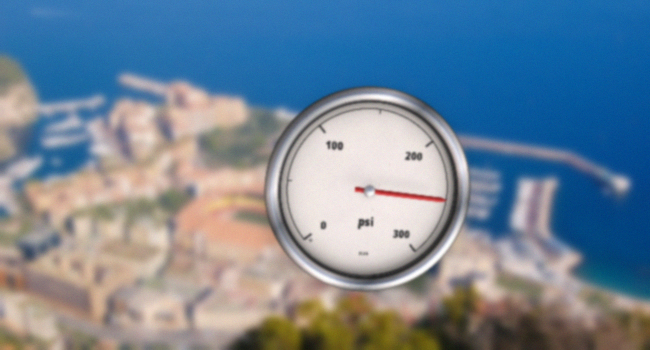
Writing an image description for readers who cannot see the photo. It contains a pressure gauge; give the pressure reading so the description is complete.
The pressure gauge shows 250 psi
